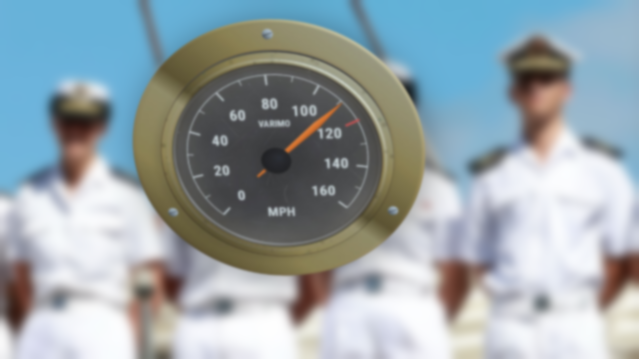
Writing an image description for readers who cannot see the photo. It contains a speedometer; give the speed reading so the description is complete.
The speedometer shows 110 mph
